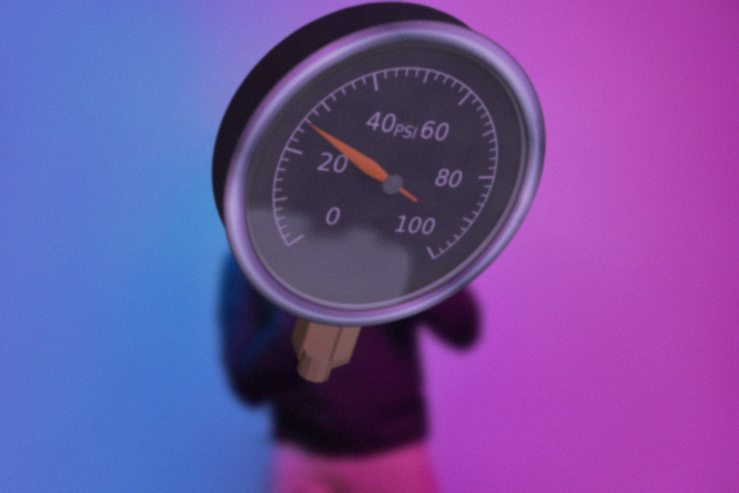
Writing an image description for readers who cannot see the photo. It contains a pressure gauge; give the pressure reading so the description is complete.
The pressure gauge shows 26 psi
